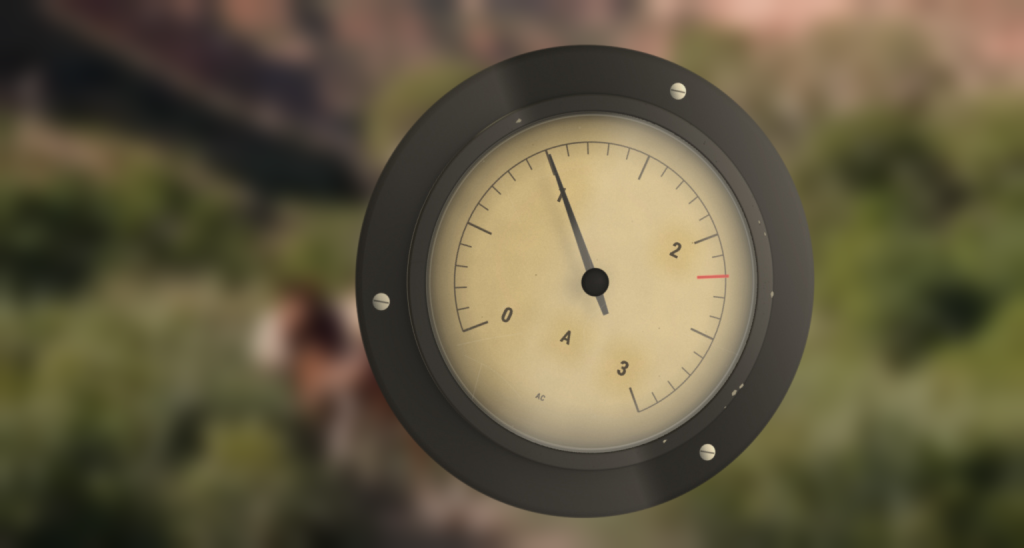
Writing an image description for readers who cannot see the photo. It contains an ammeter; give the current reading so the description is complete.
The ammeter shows 1 A
